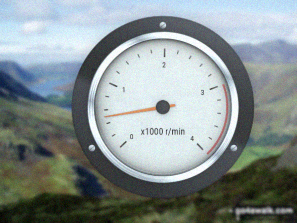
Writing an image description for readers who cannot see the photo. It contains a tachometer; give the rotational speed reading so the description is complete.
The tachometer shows 500 rpm
